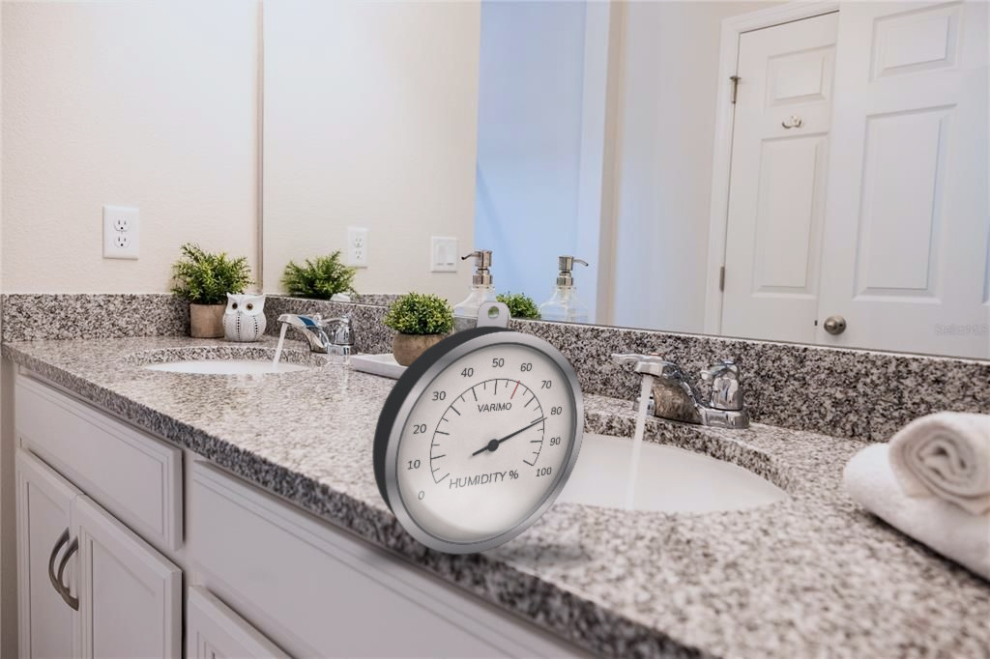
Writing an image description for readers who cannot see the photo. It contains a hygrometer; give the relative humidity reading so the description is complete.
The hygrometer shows 80 %
